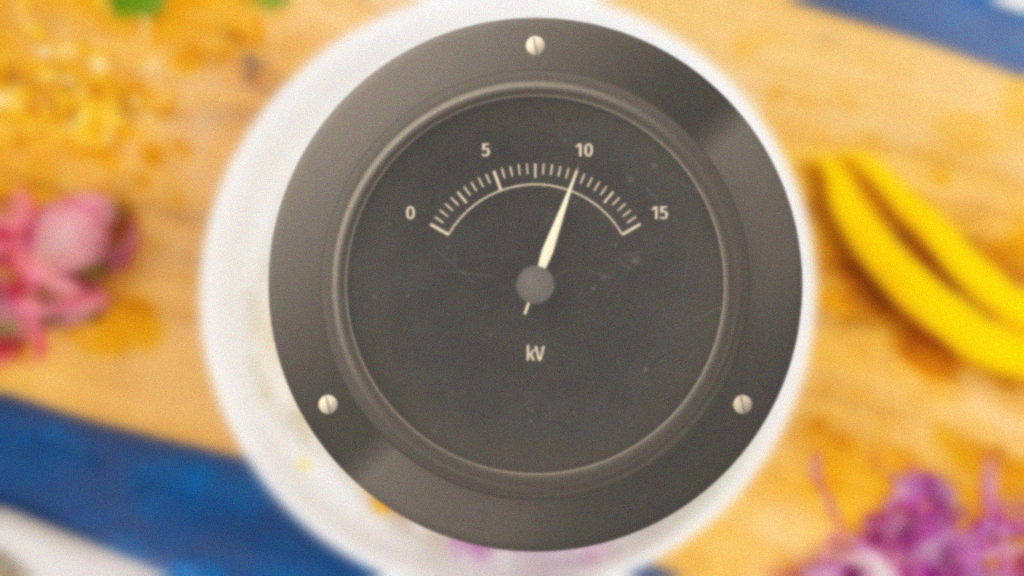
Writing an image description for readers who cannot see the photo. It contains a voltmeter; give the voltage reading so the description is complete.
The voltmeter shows 10 kV
